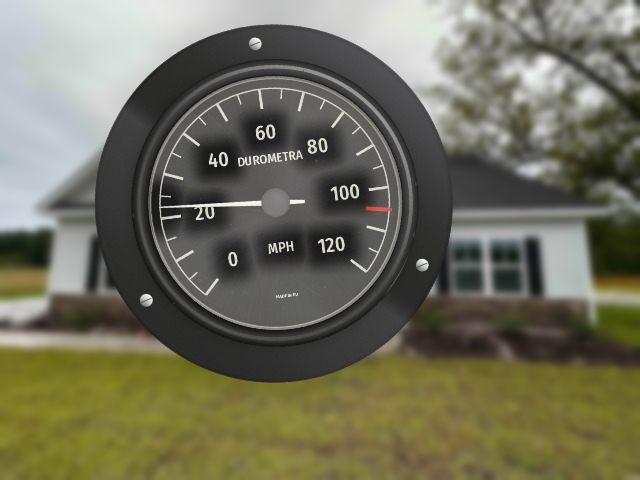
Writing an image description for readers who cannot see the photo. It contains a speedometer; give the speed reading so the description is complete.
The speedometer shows 22.5 mph
